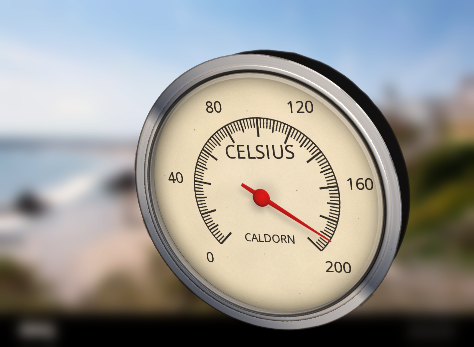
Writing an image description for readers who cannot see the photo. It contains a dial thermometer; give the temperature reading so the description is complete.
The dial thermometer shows 190 °C
